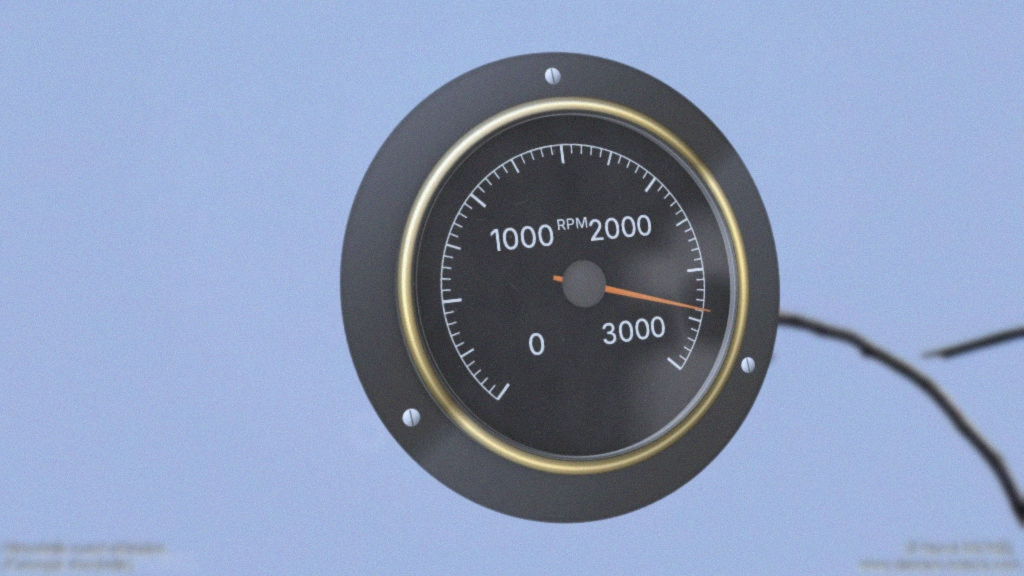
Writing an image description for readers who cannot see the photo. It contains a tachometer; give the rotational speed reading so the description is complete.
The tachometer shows 2700 rpm
